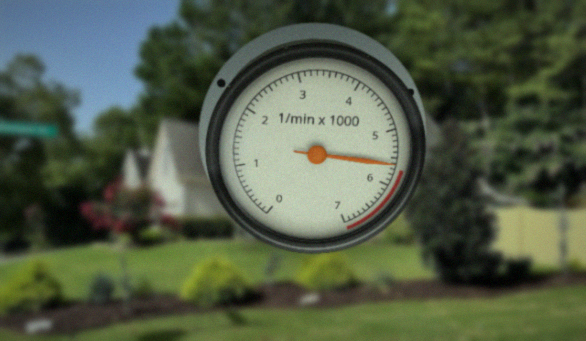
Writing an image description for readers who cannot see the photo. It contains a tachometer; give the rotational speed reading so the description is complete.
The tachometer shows 5600 rpm
